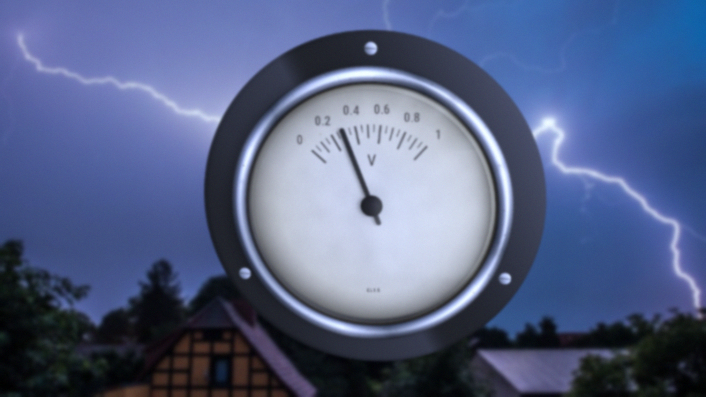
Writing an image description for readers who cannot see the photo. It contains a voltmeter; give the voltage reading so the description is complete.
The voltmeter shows 0.3 V
